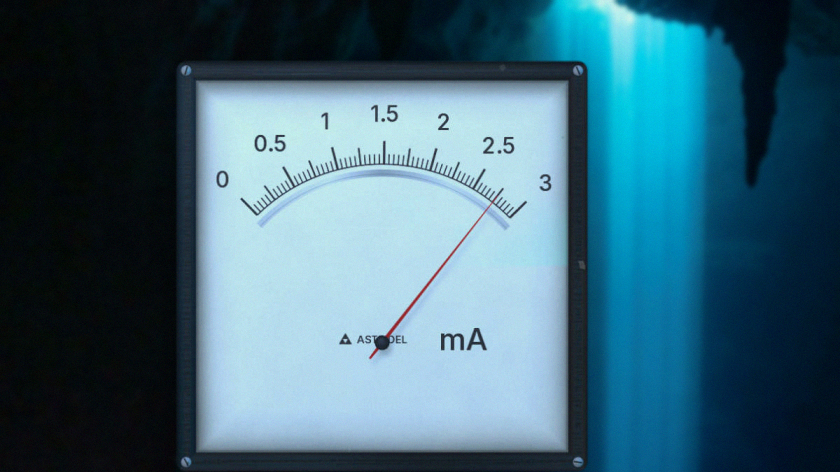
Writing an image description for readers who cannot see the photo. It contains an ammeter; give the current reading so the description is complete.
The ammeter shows 2.75 mA
